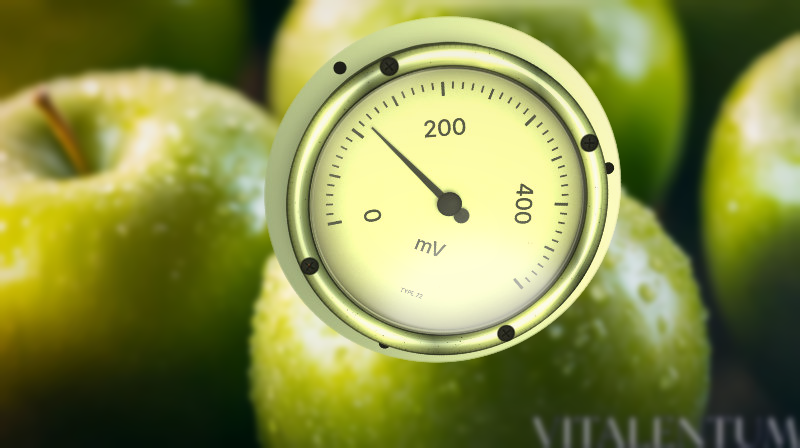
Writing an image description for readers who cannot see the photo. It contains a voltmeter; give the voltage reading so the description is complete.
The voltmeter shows 115 mV
